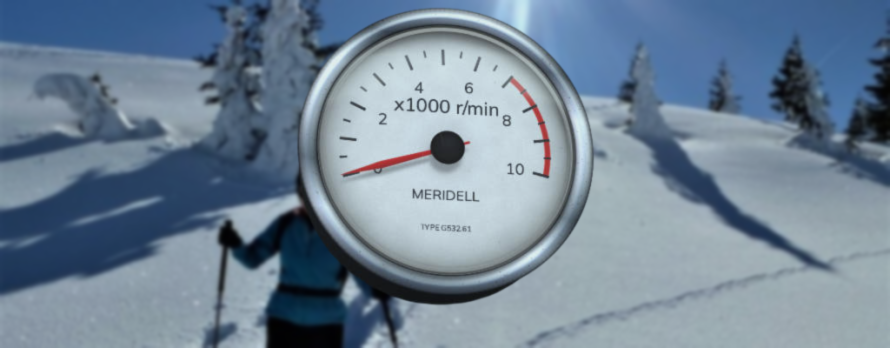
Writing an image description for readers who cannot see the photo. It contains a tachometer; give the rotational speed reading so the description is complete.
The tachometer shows 0 rpm
